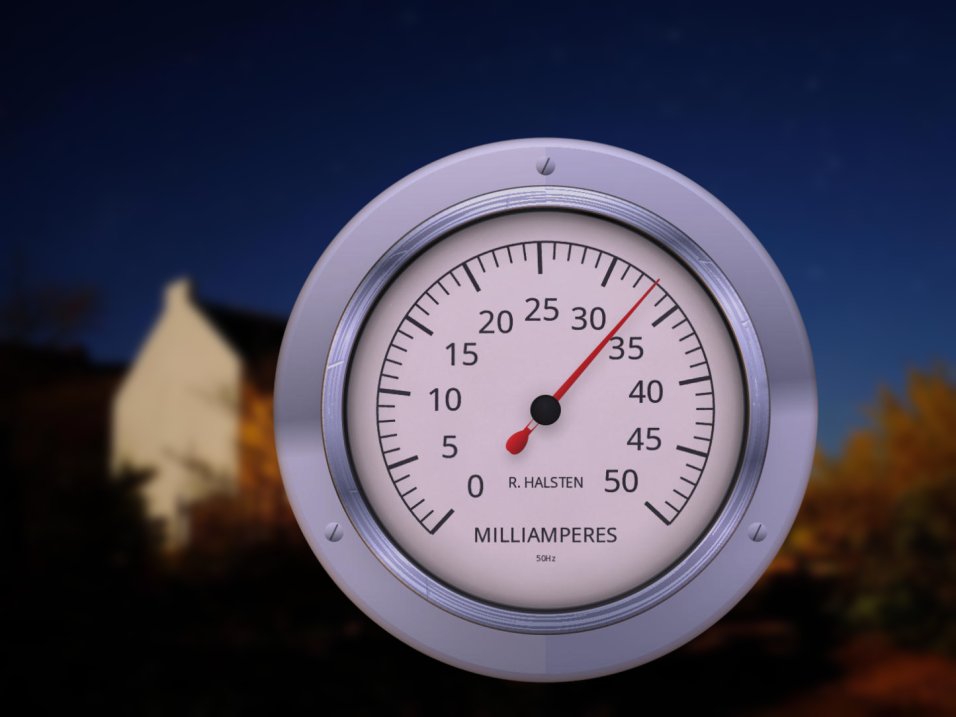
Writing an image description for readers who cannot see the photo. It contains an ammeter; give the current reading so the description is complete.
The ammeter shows 33 mA
